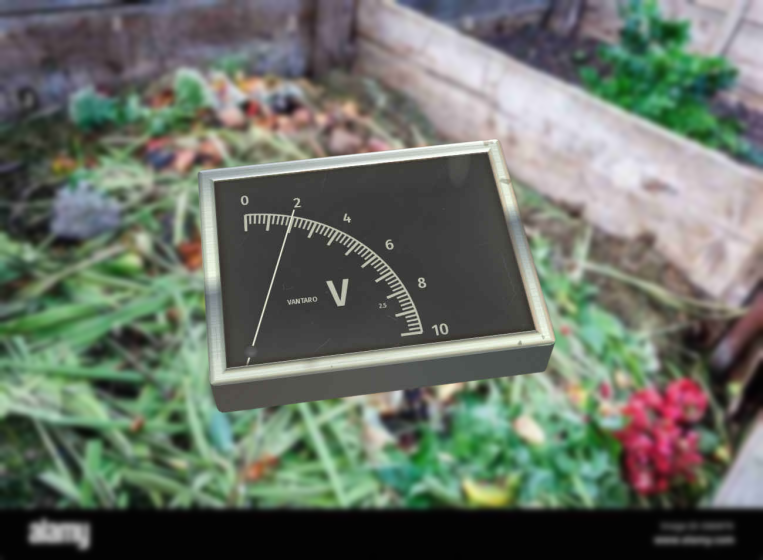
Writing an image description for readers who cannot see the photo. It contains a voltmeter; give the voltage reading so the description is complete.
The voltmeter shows 2 V
